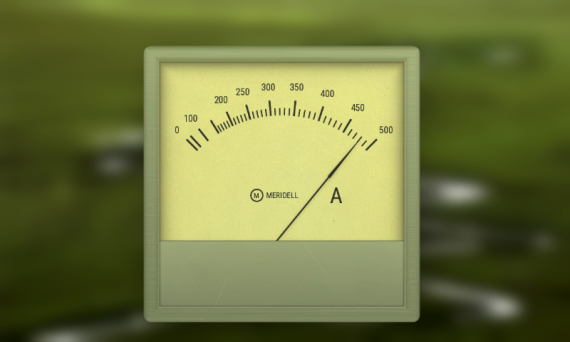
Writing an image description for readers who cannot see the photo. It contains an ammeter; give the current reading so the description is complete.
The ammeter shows 480 A
